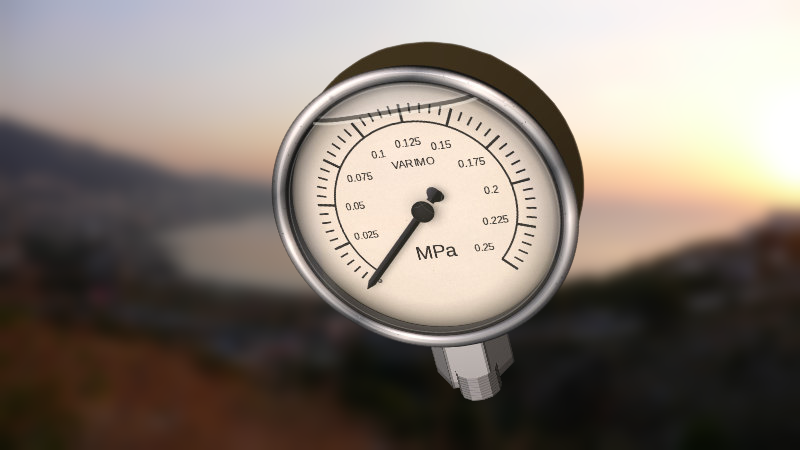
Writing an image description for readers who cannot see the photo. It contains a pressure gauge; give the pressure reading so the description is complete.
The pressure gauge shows 0 MPa
